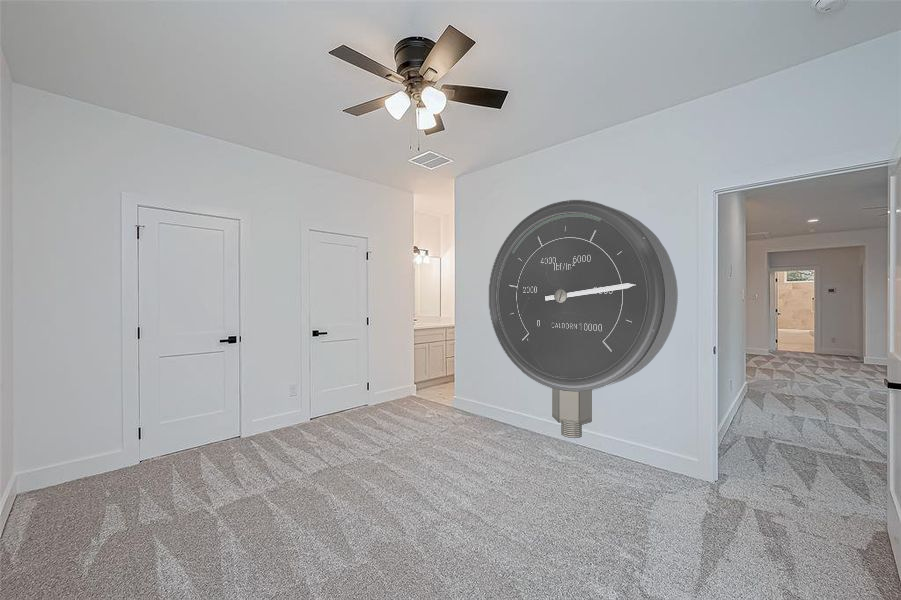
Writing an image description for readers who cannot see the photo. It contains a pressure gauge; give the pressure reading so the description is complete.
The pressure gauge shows 8000 psi
